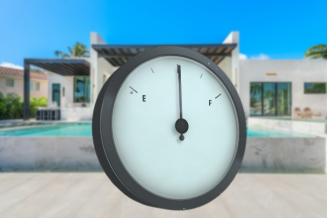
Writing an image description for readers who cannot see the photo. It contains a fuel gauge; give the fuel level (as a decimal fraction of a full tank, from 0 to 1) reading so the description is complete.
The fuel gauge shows 0.5
